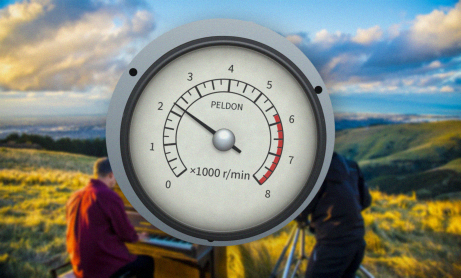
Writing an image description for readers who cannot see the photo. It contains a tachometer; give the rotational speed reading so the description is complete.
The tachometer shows 2250 rpm
